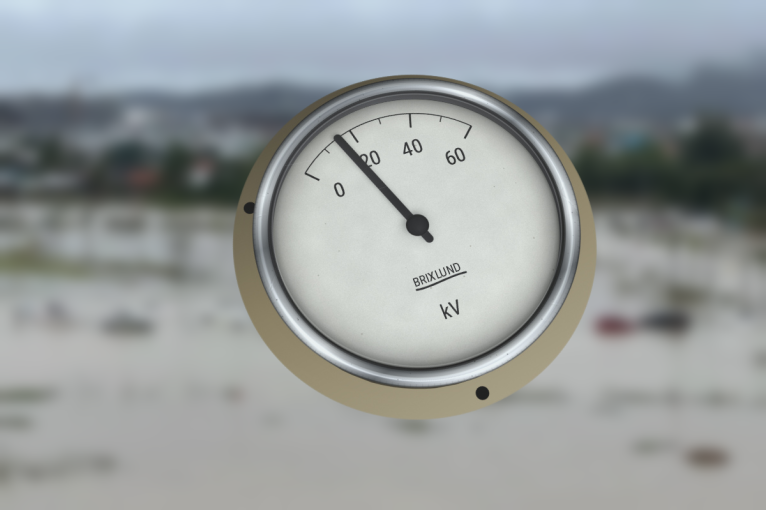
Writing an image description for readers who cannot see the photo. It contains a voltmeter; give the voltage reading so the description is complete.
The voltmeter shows 15 kV
